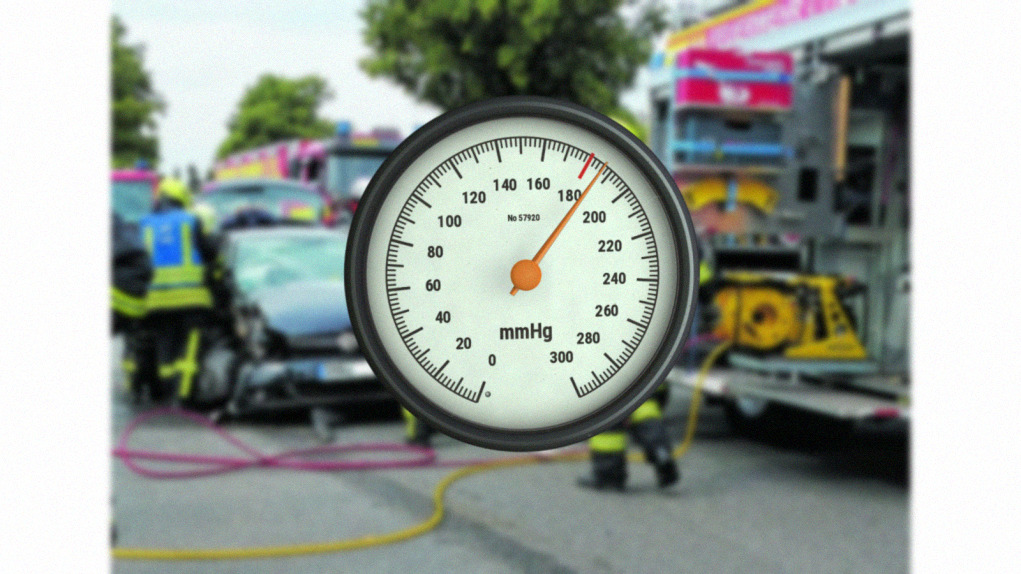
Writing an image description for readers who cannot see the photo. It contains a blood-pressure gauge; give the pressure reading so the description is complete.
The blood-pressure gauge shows 186 mmHg
